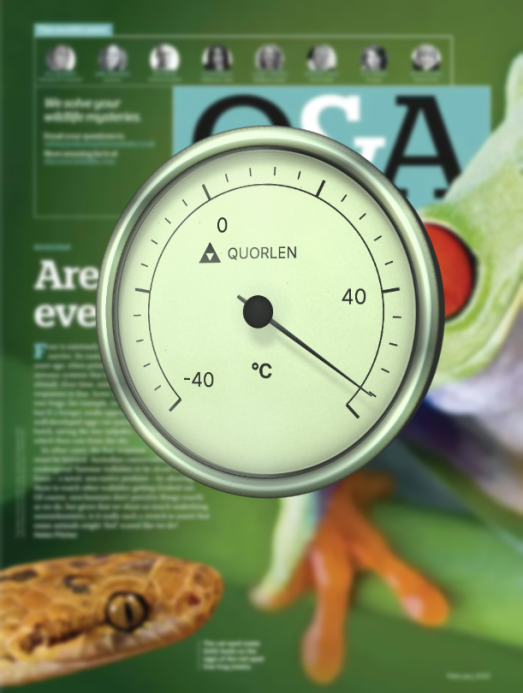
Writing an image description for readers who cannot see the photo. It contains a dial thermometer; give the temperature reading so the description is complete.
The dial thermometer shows 56 °C
